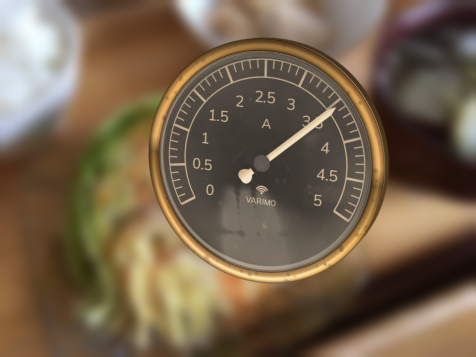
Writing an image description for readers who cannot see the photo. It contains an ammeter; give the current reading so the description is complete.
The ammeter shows 3.55 A
